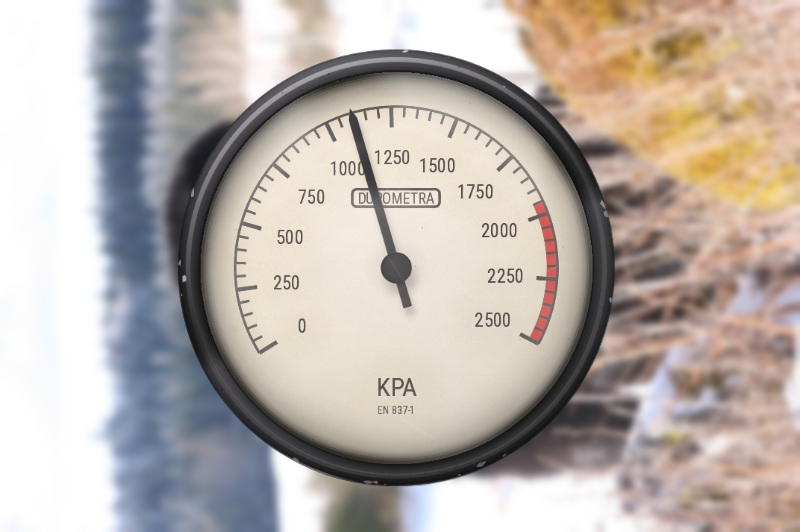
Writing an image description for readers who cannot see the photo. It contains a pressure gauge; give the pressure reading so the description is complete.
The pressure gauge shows 1100 kPa
